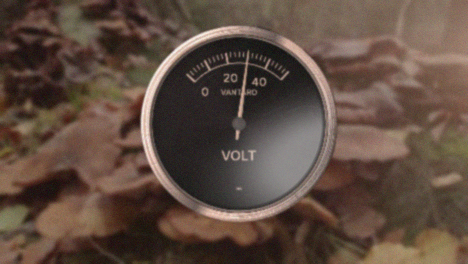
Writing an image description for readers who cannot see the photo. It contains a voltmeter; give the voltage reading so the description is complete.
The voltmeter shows 30 V
